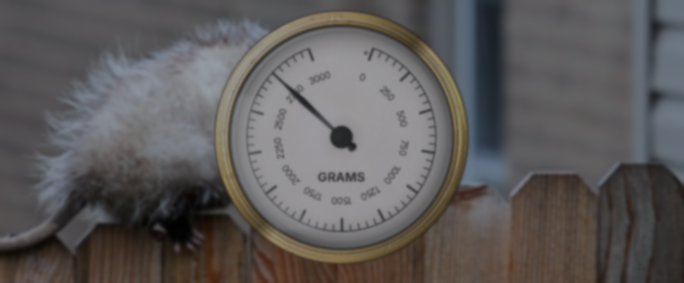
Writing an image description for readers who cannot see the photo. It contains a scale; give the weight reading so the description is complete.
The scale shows 2750 g
